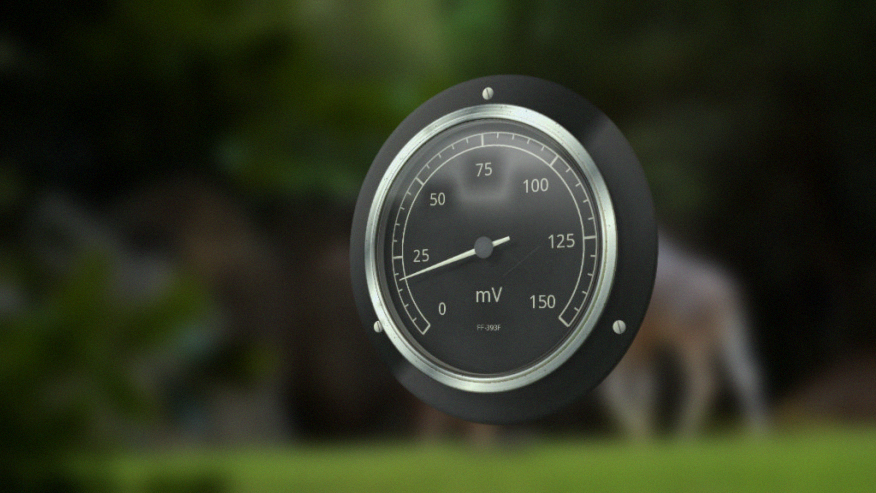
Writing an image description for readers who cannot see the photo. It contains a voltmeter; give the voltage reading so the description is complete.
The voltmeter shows 17.5 mV
